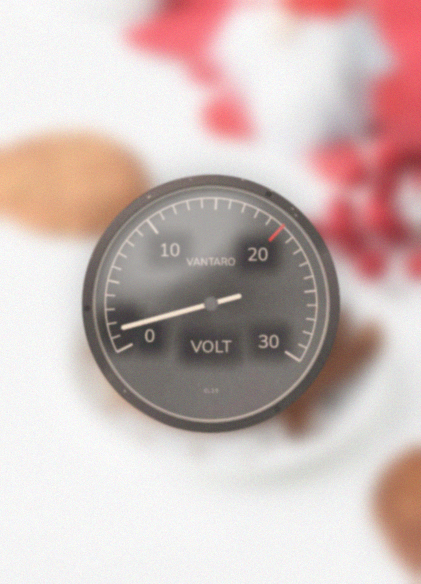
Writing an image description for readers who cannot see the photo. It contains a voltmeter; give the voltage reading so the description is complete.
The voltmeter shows 1.5 V
